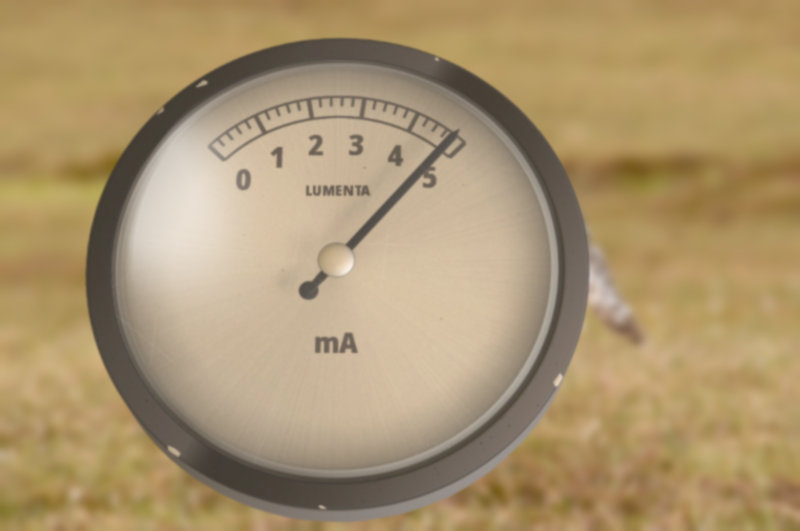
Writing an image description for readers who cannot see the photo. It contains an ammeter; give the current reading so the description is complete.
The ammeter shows 4.8 mA
